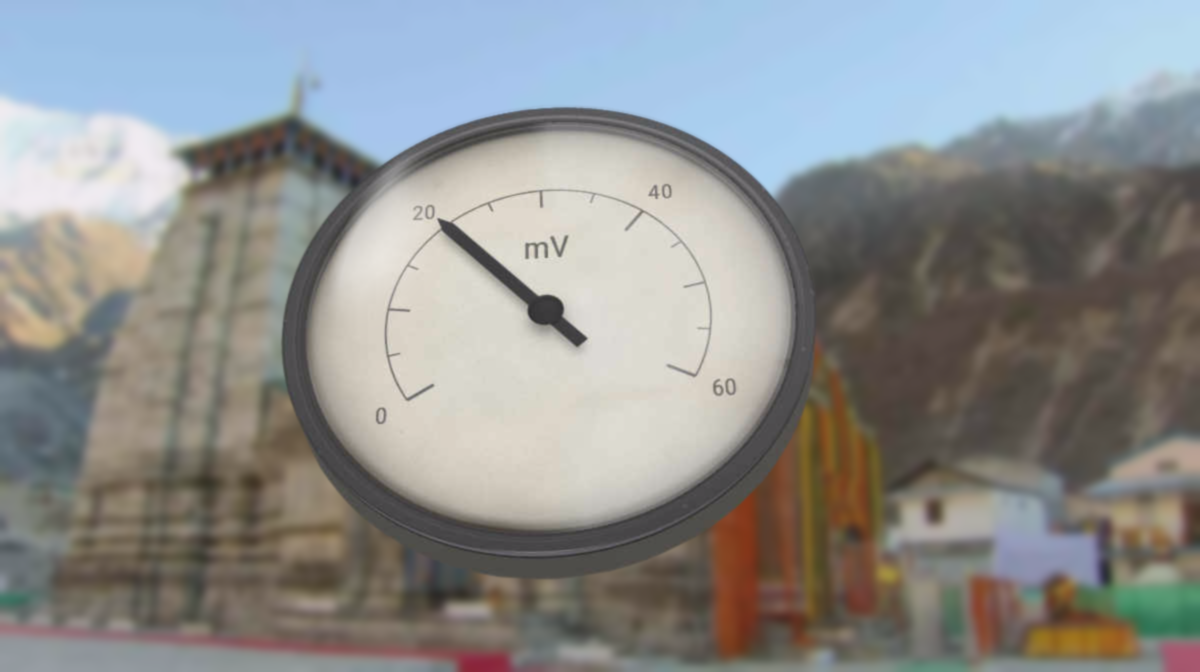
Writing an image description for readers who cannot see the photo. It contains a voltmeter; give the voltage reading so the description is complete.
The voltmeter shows 20 mV
